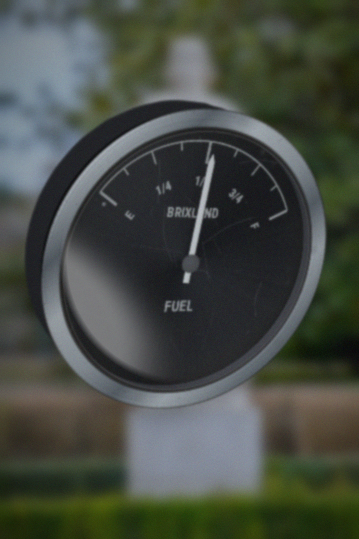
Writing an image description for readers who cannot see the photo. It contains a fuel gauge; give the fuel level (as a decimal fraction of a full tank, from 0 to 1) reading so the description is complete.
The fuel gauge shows 0.5
